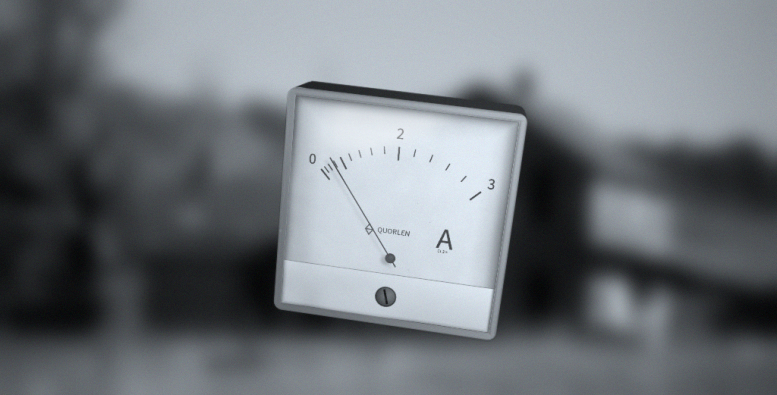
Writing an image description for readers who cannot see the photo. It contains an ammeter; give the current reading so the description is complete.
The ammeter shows 0.8 A
